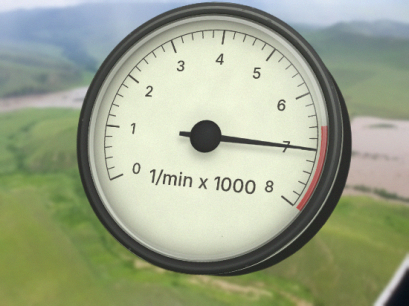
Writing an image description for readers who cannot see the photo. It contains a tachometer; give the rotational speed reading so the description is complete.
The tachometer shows 7000 rpm
